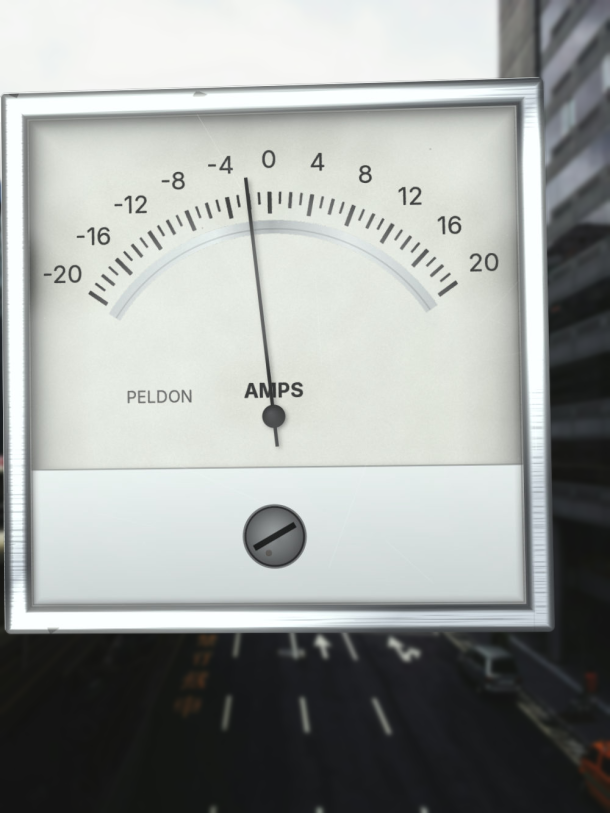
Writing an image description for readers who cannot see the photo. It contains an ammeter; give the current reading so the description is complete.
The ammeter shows -2 A
